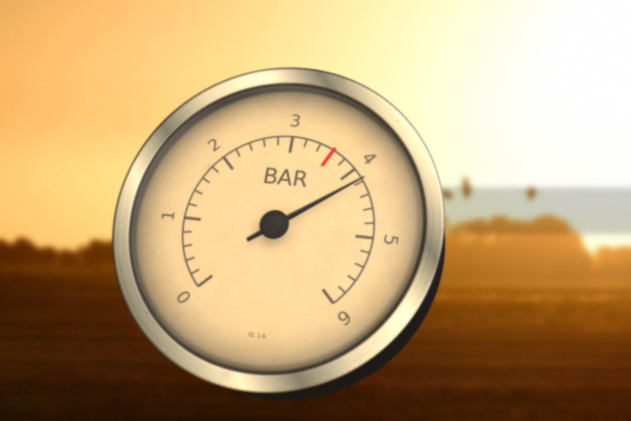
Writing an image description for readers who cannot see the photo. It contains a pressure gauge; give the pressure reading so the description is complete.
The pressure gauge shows 4.2 bar
